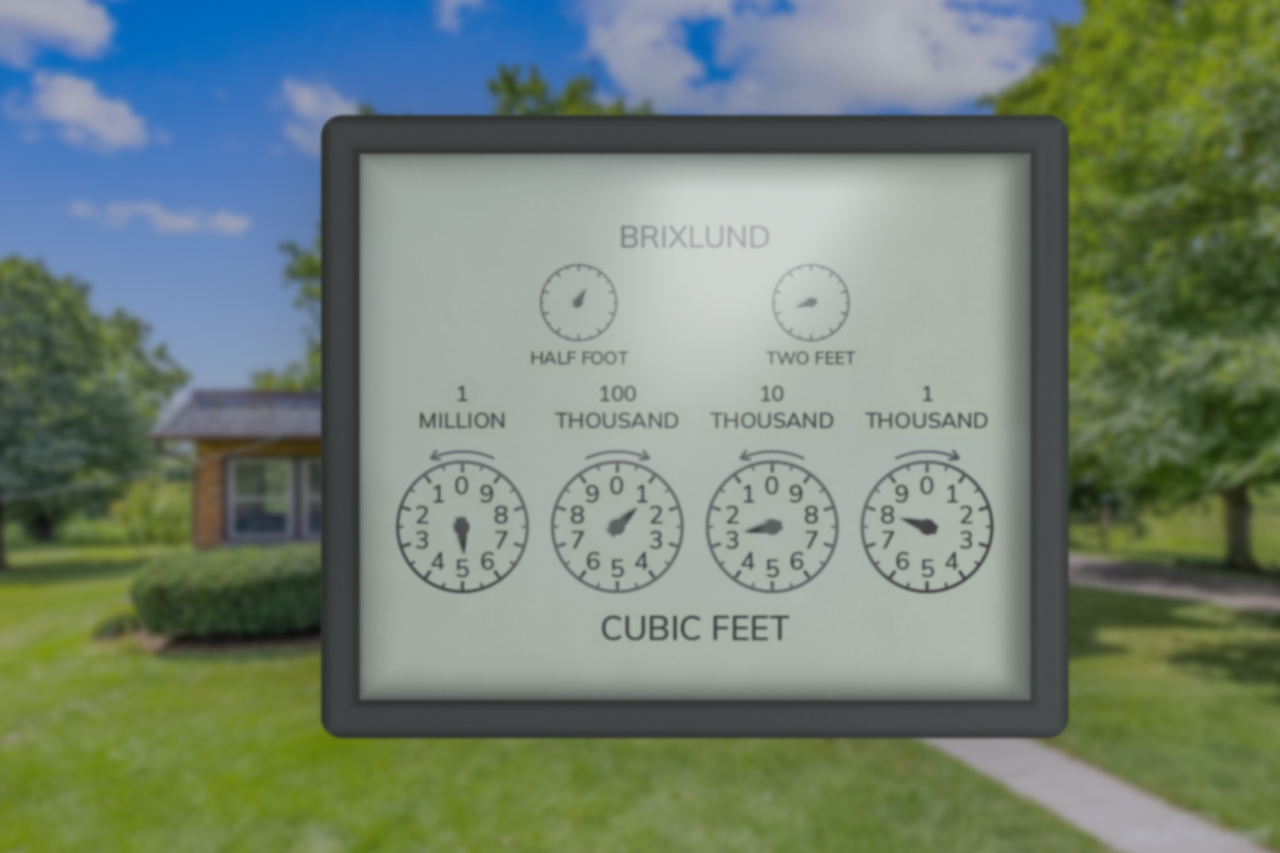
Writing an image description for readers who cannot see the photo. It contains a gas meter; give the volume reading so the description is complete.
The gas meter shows 512800 ft³
